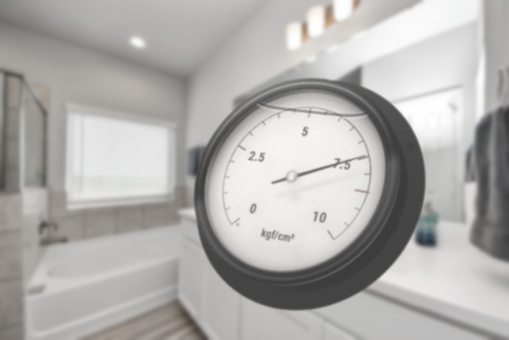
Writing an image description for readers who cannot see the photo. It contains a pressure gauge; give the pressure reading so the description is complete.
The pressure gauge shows 7.5 kg/cm²
